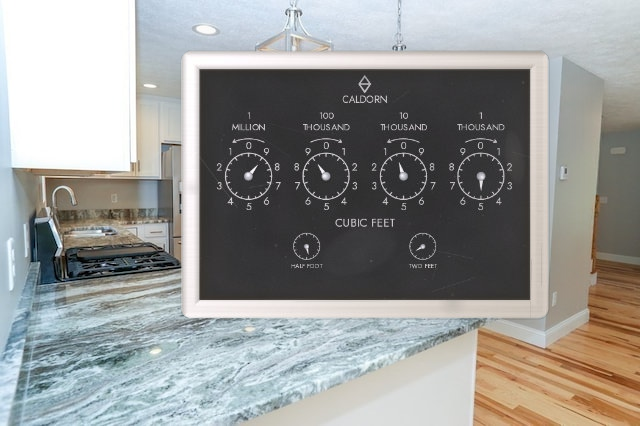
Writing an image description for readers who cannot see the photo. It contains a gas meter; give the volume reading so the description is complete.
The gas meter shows 890500 ft³
